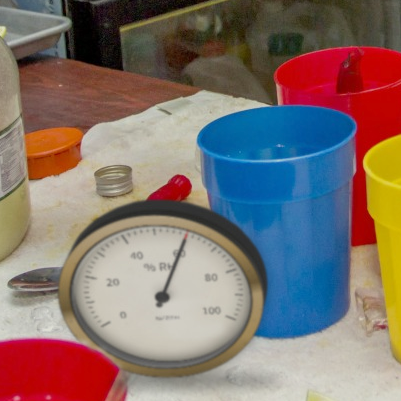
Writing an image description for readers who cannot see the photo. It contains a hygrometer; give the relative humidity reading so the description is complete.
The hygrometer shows 60 %
